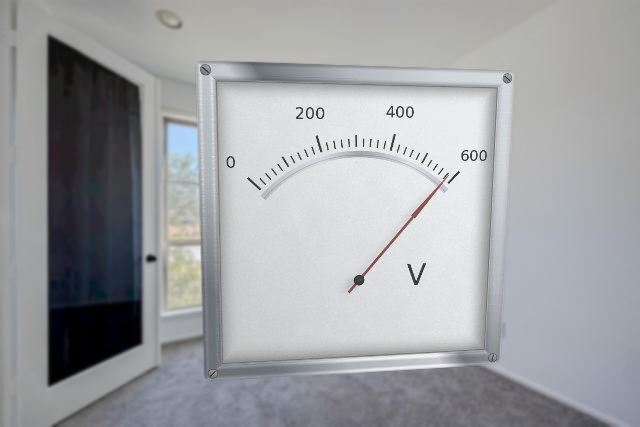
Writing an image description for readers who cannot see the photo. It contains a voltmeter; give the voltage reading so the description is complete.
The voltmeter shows 580 V
